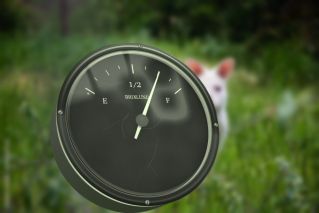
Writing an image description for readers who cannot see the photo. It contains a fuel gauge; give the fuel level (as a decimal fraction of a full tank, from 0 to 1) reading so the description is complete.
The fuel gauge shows 0.75
